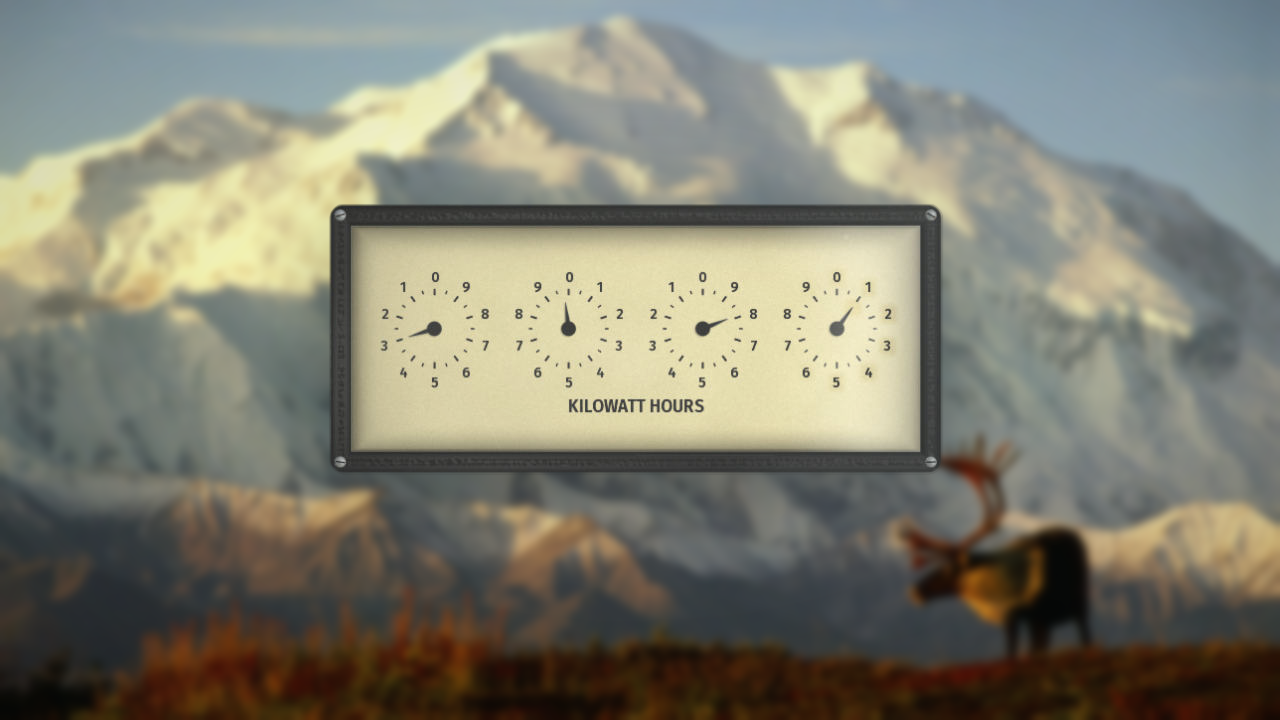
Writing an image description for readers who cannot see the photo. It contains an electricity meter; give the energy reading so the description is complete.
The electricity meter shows 2981 kWh
